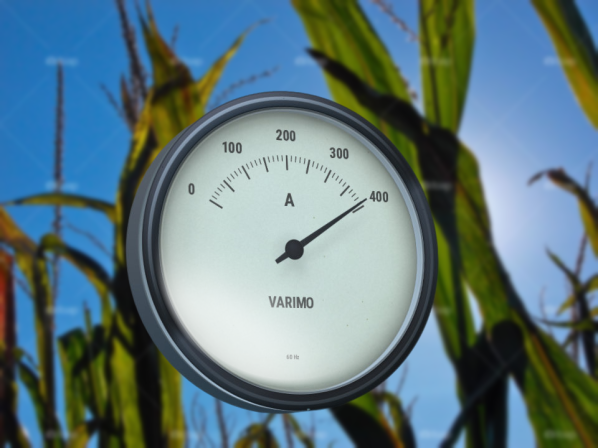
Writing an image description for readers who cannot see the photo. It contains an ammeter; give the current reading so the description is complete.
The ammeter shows 390 A
